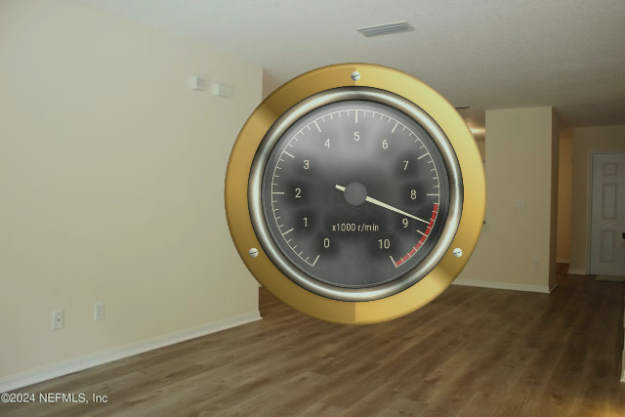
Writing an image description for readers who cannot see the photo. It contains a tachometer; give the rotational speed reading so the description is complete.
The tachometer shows 8700 rpm
